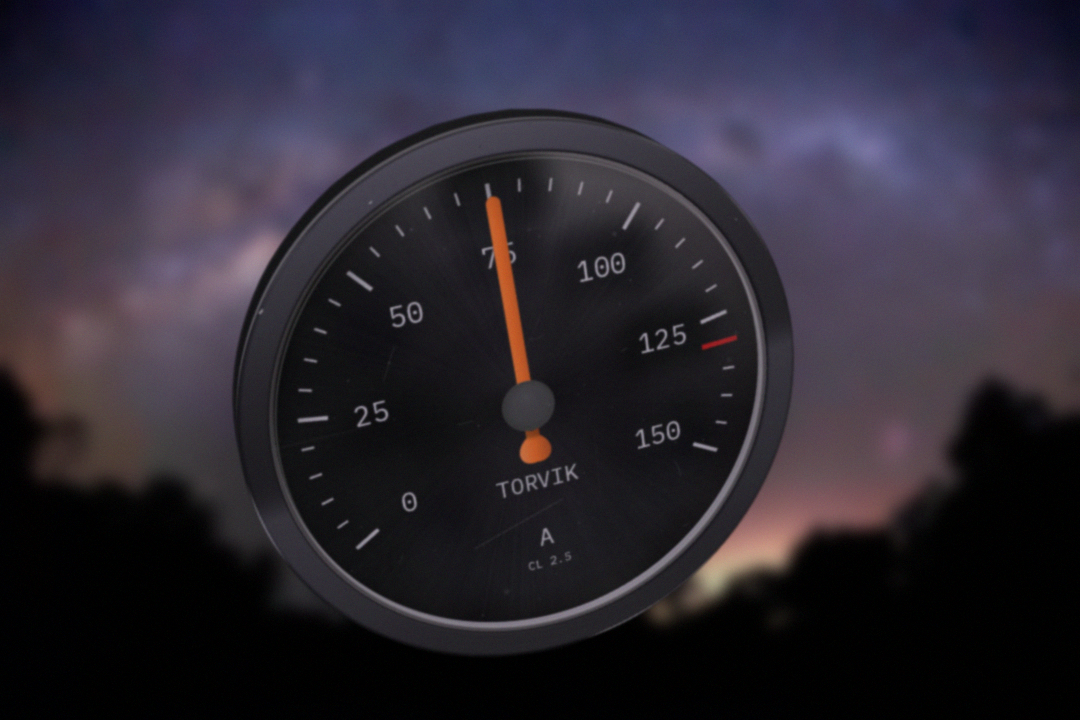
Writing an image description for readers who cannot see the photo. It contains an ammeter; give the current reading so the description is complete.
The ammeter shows 75 A
